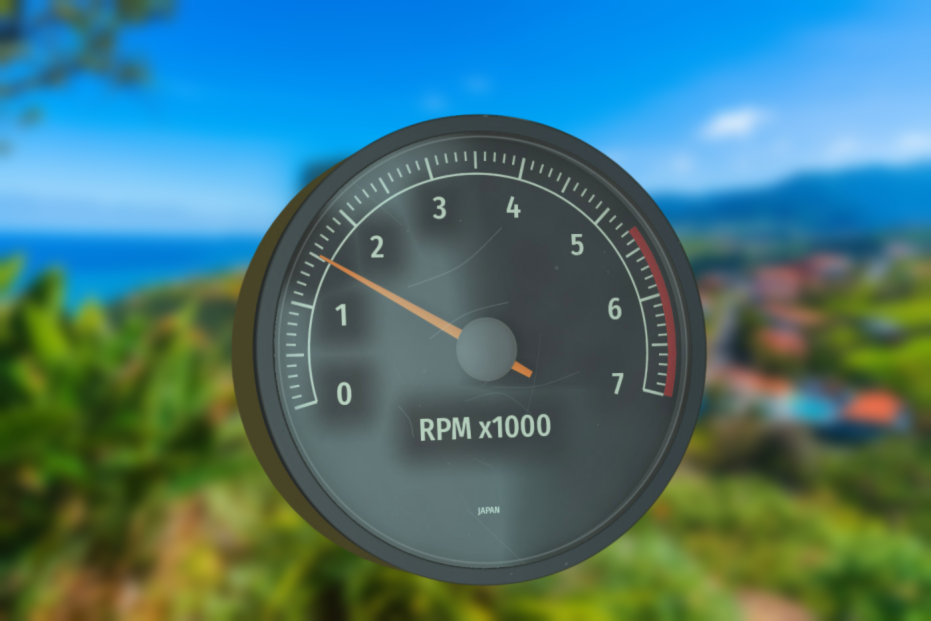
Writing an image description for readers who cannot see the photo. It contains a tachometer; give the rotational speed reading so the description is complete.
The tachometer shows 1500 rpm
